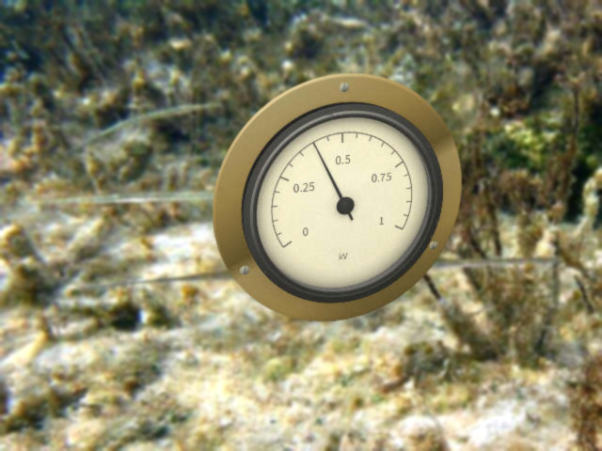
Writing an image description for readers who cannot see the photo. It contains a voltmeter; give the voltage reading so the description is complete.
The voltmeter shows 0.4 kV
